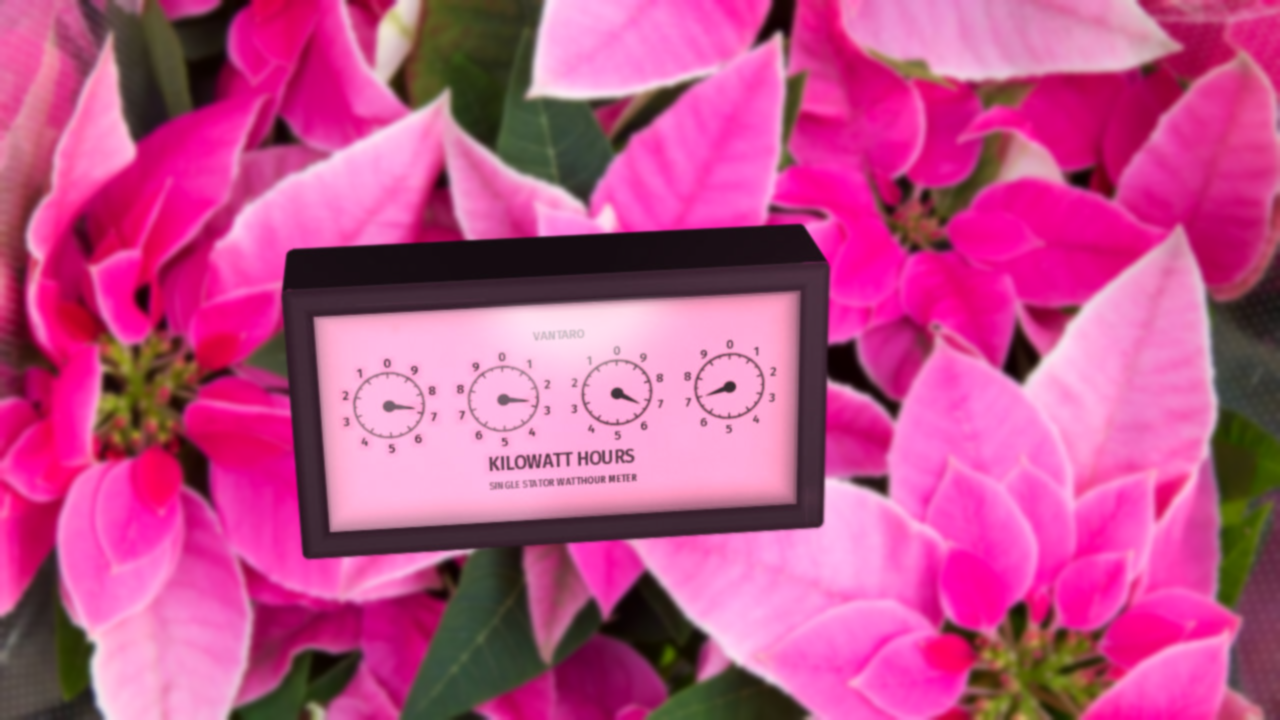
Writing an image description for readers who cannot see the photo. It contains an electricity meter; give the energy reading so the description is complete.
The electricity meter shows 7267 kWh
